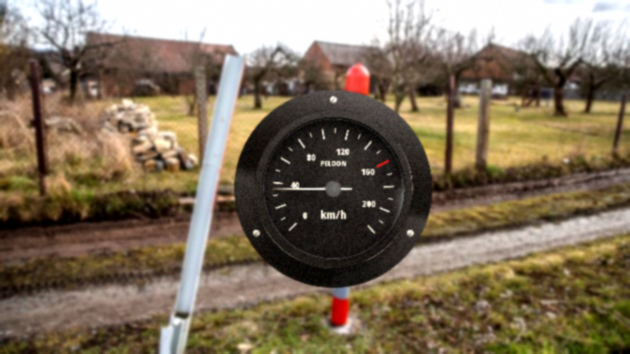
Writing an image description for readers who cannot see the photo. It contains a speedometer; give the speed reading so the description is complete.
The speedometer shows 35 km/h
